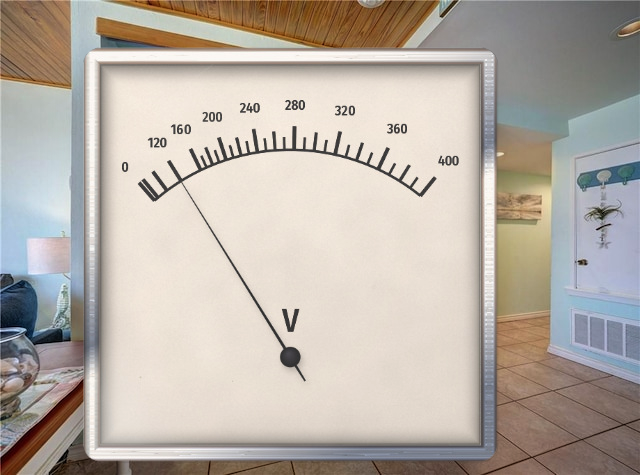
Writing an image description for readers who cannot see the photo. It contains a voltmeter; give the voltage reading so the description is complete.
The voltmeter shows 120 V
